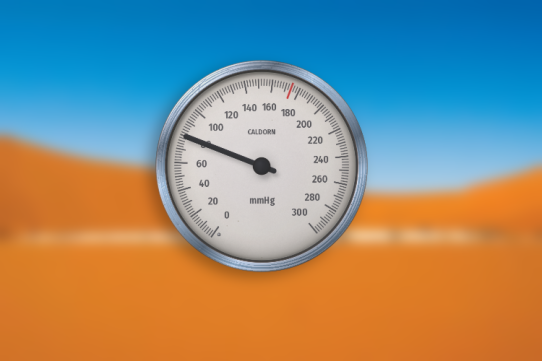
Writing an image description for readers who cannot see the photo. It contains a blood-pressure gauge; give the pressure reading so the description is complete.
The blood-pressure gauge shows 80 mmHg
